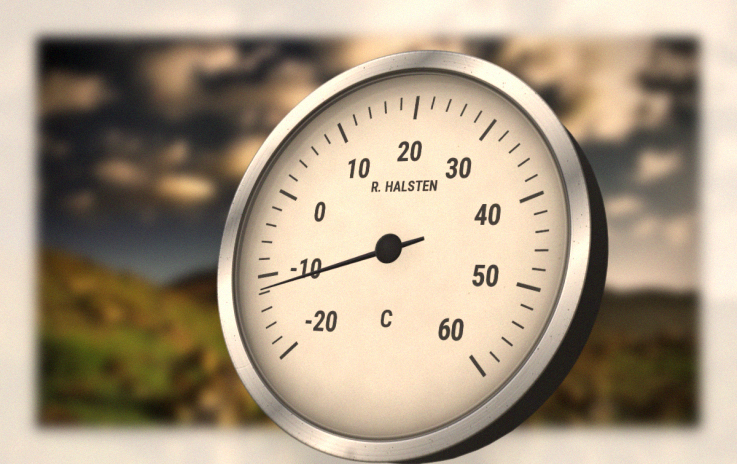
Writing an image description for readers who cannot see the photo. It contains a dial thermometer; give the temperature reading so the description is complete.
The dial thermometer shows -12 °C
